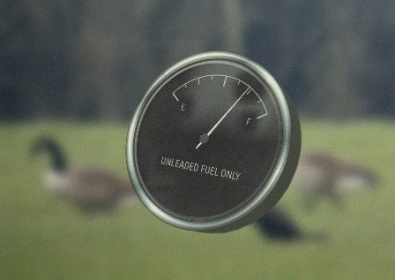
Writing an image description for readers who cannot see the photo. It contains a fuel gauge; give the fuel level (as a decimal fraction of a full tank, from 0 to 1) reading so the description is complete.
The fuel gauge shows 0.75
